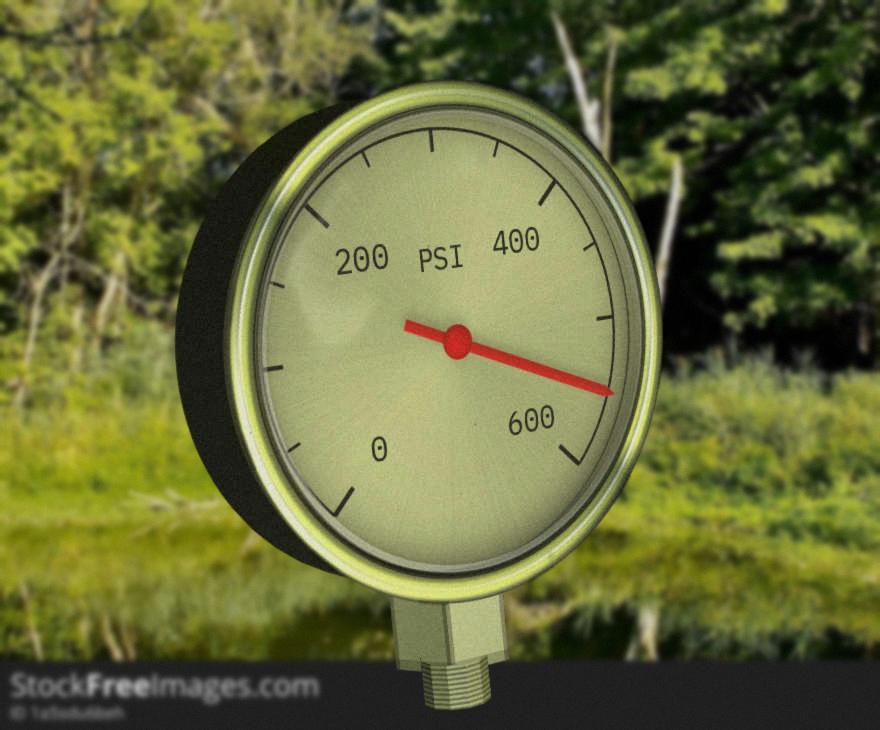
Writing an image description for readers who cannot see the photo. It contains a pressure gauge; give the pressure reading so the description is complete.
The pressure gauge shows 550 psi
